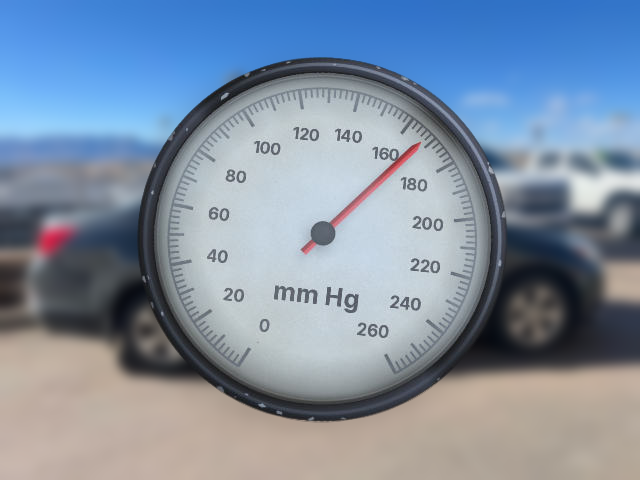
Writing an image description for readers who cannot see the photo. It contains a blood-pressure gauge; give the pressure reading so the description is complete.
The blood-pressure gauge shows 168 mmHg
